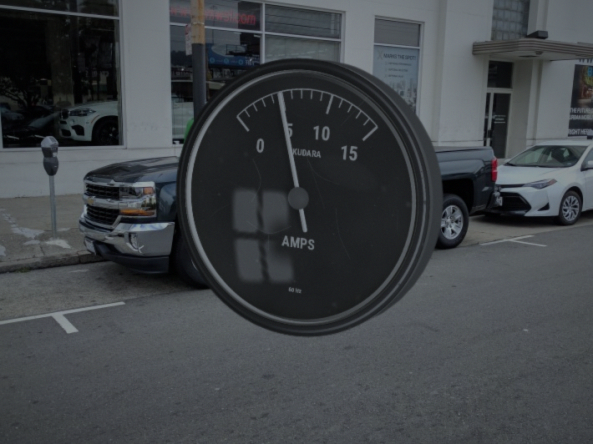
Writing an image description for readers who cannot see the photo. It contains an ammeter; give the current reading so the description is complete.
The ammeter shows 5 A
